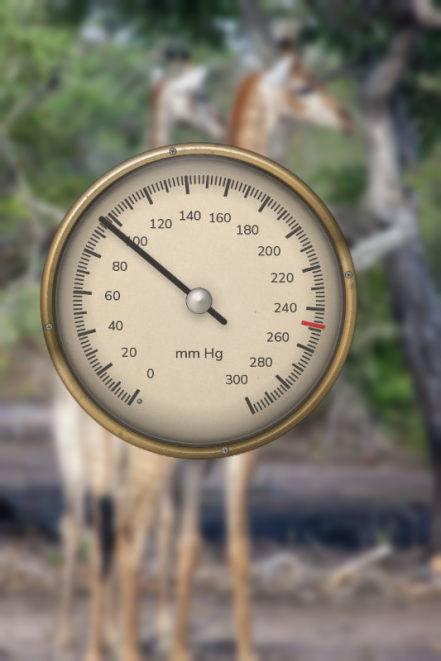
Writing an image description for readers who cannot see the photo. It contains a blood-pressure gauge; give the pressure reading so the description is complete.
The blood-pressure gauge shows 96 mmHg
